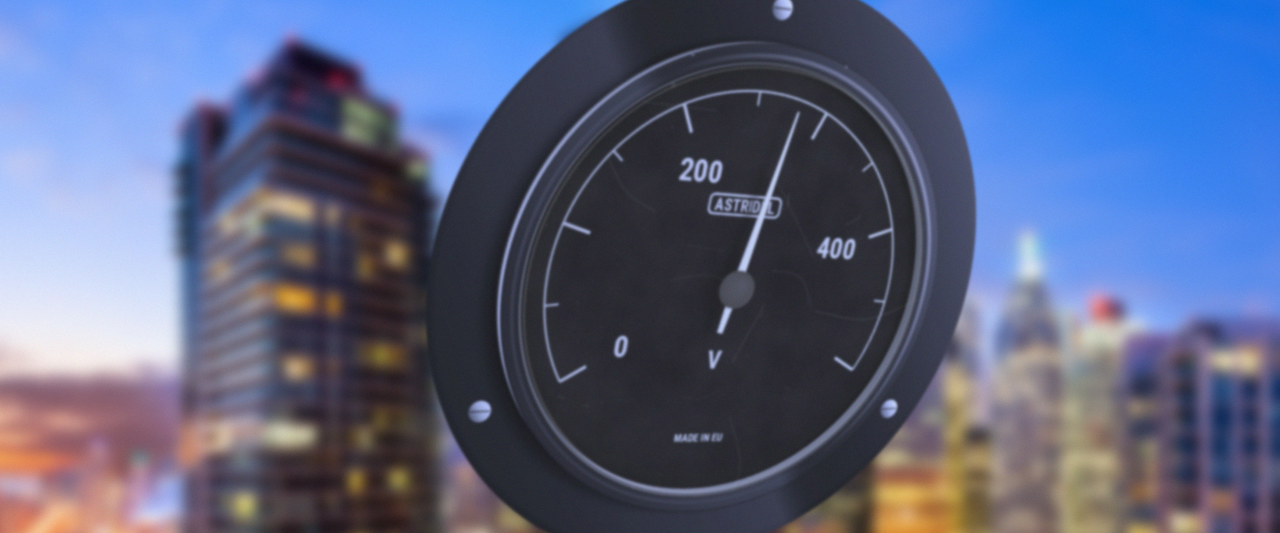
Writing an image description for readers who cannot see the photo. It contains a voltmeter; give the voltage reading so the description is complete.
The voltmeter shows 275 V
